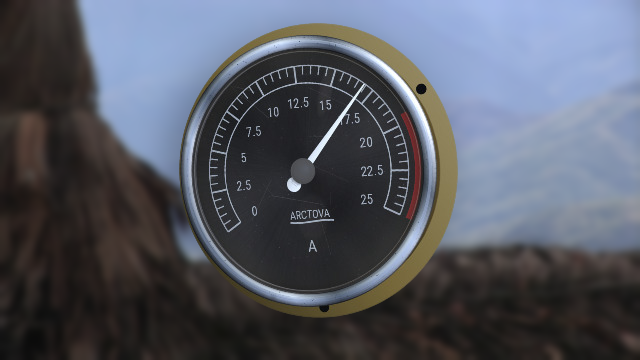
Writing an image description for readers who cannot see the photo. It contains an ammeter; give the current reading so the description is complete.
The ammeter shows 17 A
